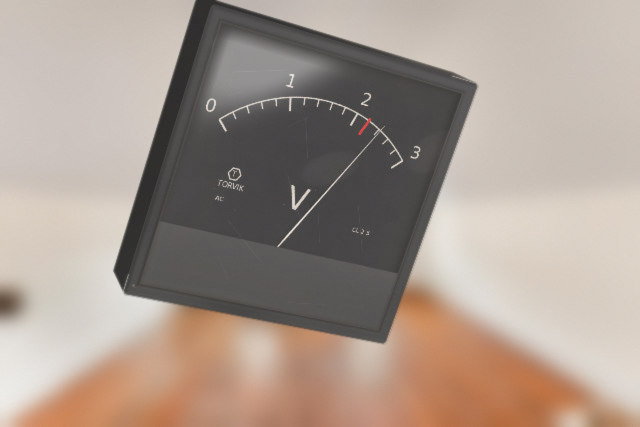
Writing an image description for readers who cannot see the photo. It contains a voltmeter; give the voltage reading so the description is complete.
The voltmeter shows 2.4 V
